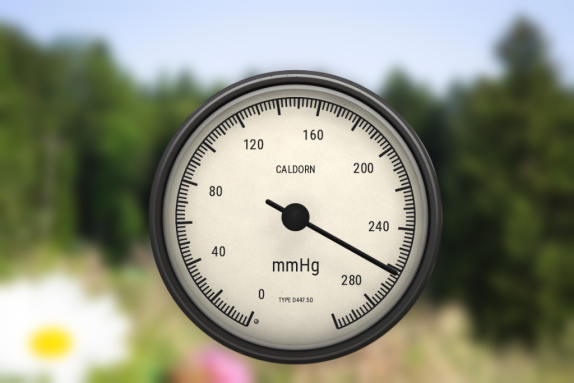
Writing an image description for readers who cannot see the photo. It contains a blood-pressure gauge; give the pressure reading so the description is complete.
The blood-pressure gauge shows 262 mmHg
